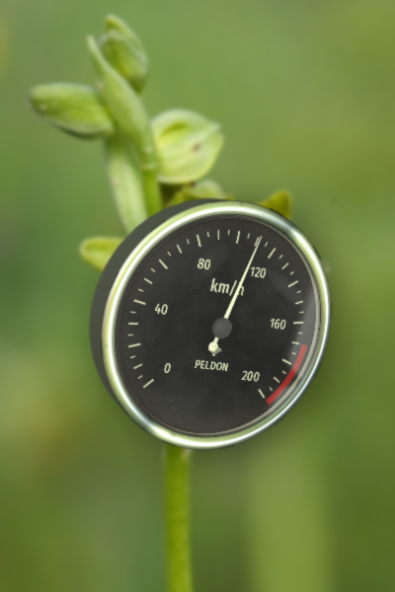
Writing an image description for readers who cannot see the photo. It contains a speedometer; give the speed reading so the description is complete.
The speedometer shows 110 km/h
